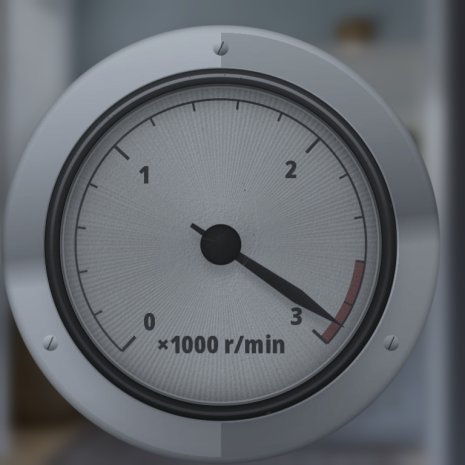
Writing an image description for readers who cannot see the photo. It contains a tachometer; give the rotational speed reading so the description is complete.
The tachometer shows 2900 rpm
